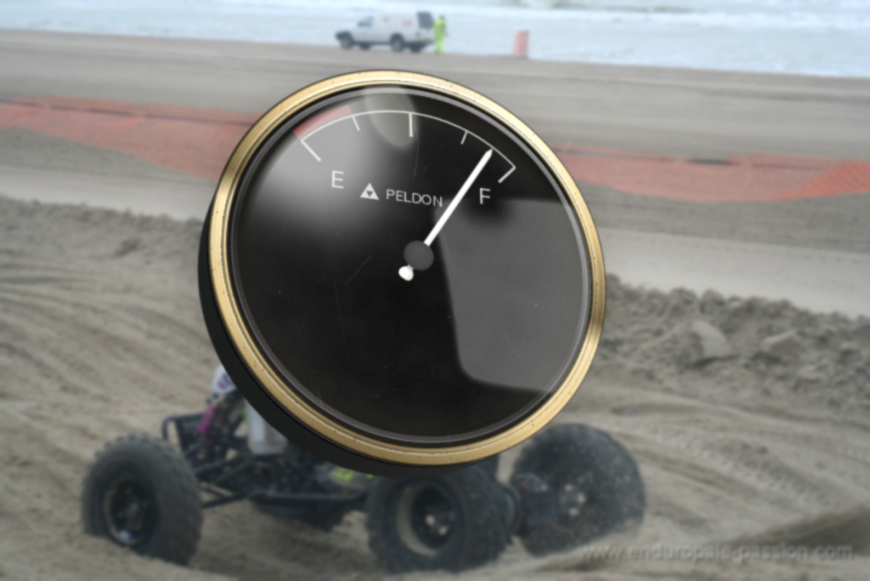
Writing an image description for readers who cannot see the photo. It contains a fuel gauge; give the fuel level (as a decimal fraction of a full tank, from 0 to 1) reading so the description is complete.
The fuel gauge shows 0.875
